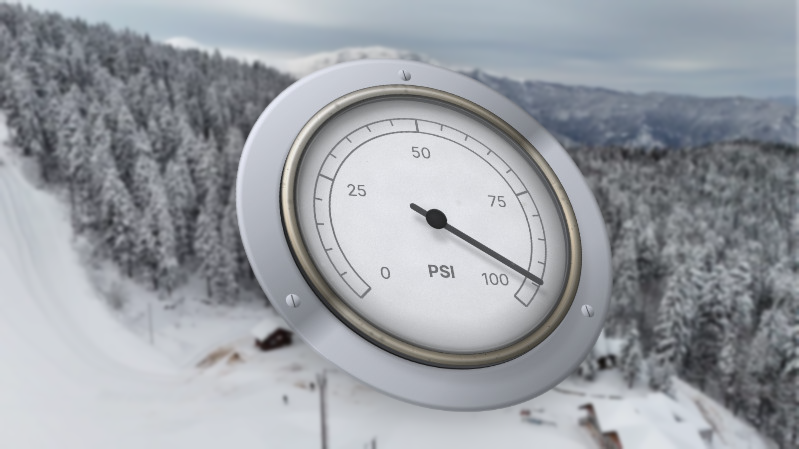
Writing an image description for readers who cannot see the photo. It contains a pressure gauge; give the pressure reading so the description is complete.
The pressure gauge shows 95 psi
